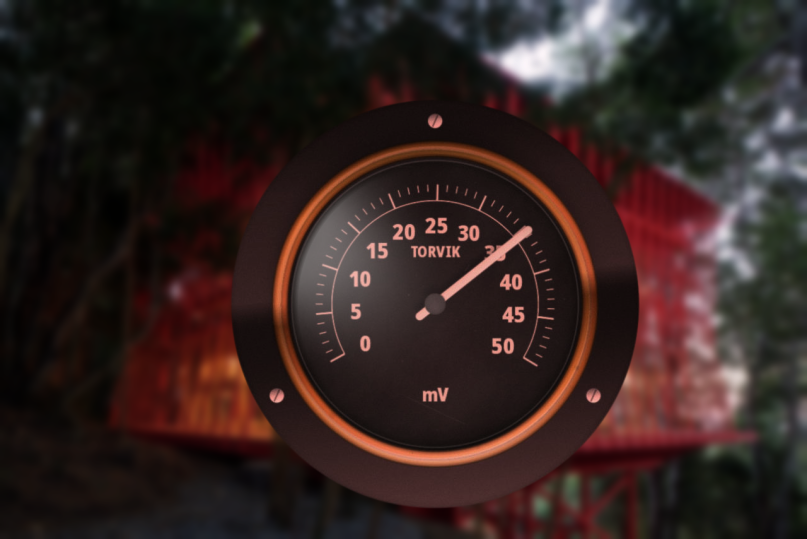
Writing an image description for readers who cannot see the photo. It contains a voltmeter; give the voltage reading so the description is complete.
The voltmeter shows 35.5 mV
